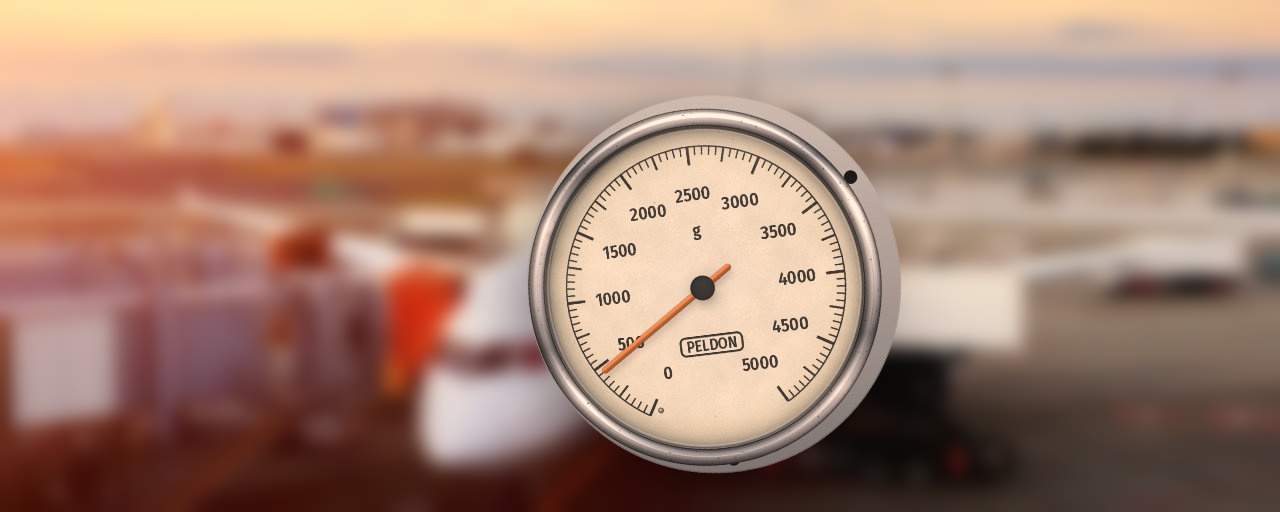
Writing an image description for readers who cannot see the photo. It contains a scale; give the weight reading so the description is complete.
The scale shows 450 g
